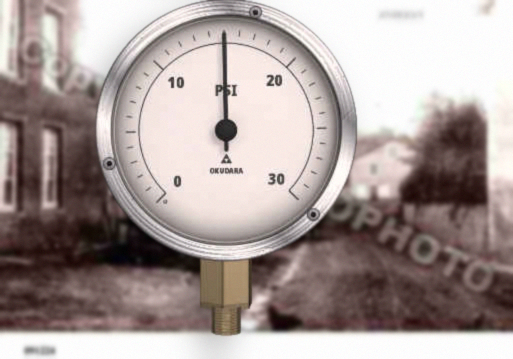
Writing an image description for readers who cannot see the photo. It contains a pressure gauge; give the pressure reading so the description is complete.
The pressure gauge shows 15 psi
